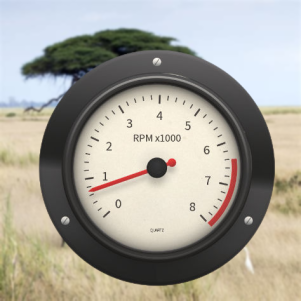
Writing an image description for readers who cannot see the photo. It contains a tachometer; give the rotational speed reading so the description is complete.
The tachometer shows 700 rpm
